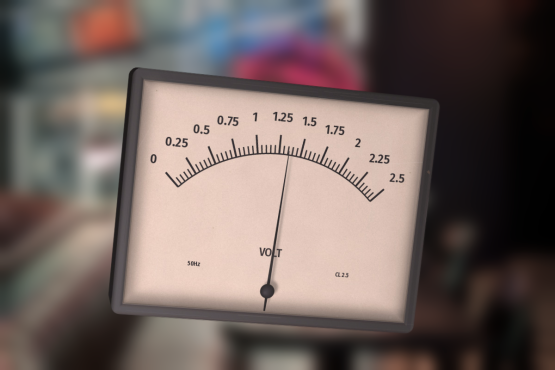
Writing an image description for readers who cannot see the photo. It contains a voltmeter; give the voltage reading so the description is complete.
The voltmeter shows 1.35 V
